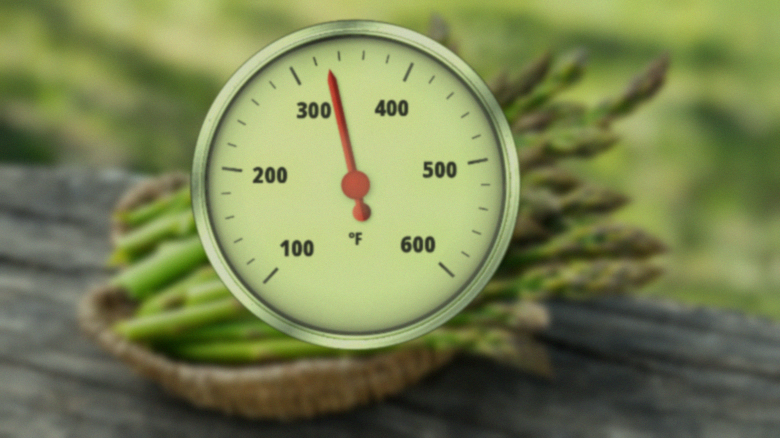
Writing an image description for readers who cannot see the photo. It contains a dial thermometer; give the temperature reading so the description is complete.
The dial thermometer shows 330 °F
